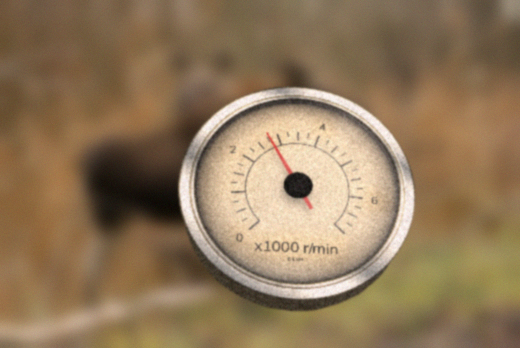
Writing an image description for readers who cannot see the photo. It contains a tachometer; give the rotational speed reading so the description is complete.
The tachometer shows 2750 rpm
